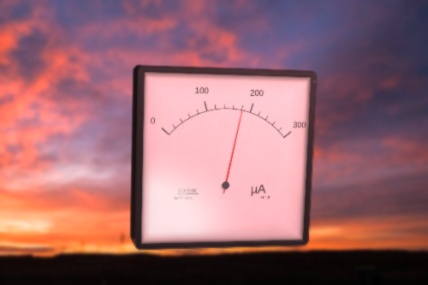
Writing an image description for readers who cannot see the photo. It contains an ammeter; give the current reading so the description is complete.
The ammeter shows 180 µA
